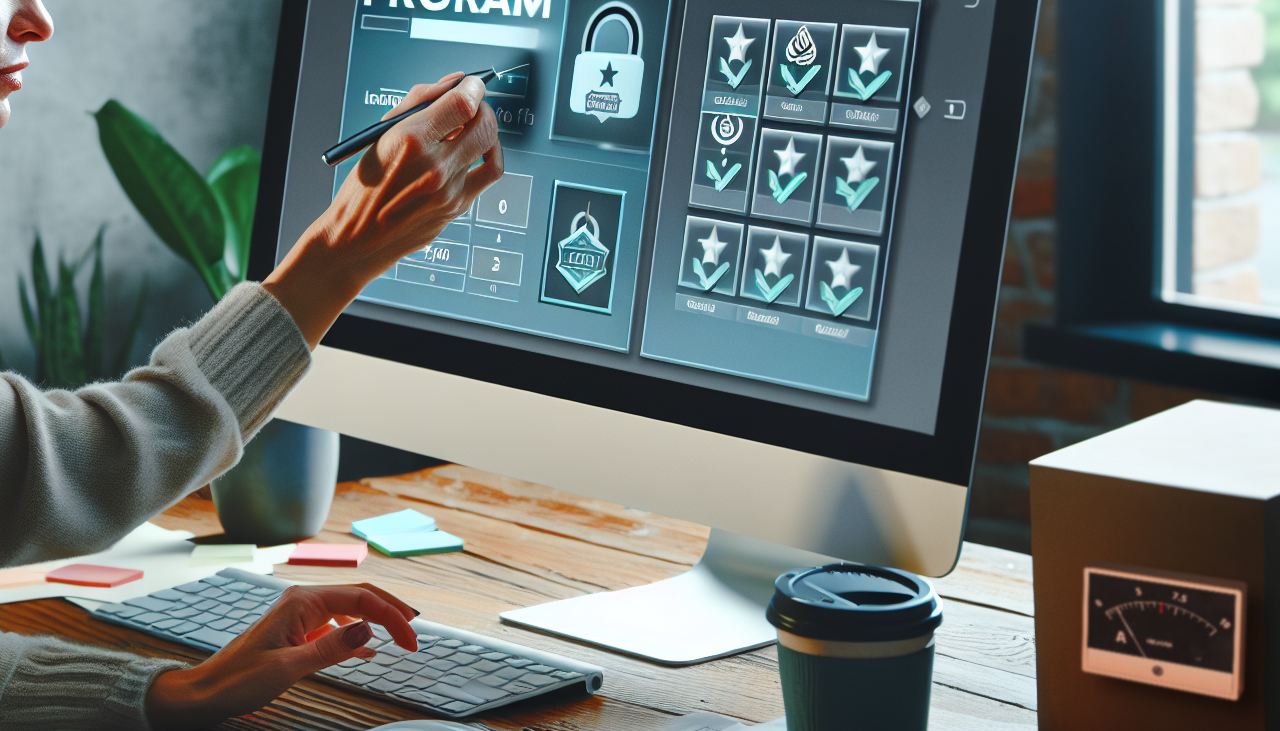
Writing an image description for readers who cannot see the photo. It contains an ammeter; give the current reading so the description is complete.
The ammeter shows 2.5 A
